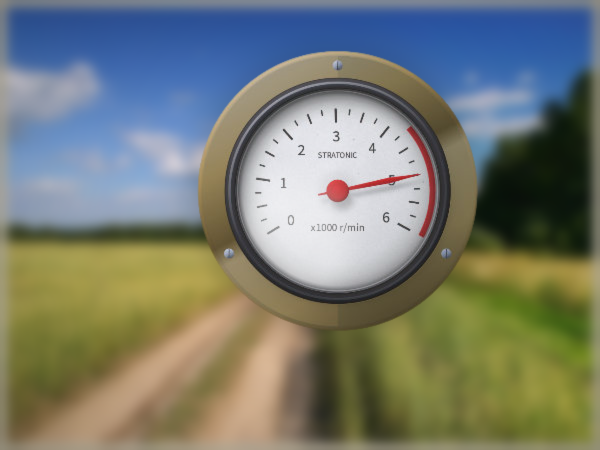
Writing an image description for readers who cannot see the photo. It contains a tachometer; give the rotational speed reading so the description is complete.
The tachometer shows 5000 rpm
